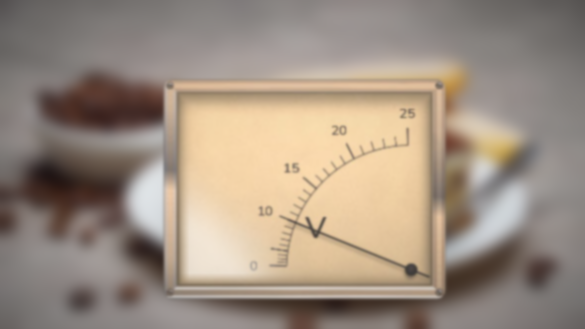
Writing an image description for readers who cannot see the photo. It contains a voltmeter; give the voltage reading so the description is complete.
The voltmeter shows 10 V
